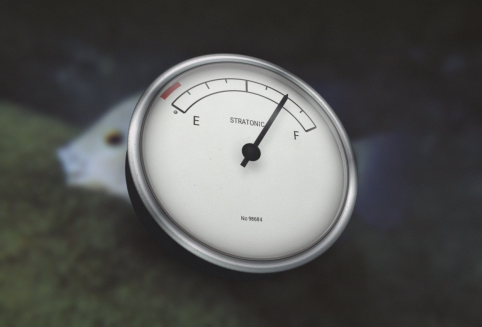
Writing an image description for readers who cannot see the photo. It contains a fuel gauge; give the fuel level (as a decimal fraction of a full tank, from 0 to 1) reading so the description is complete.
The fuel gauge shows 0.75
